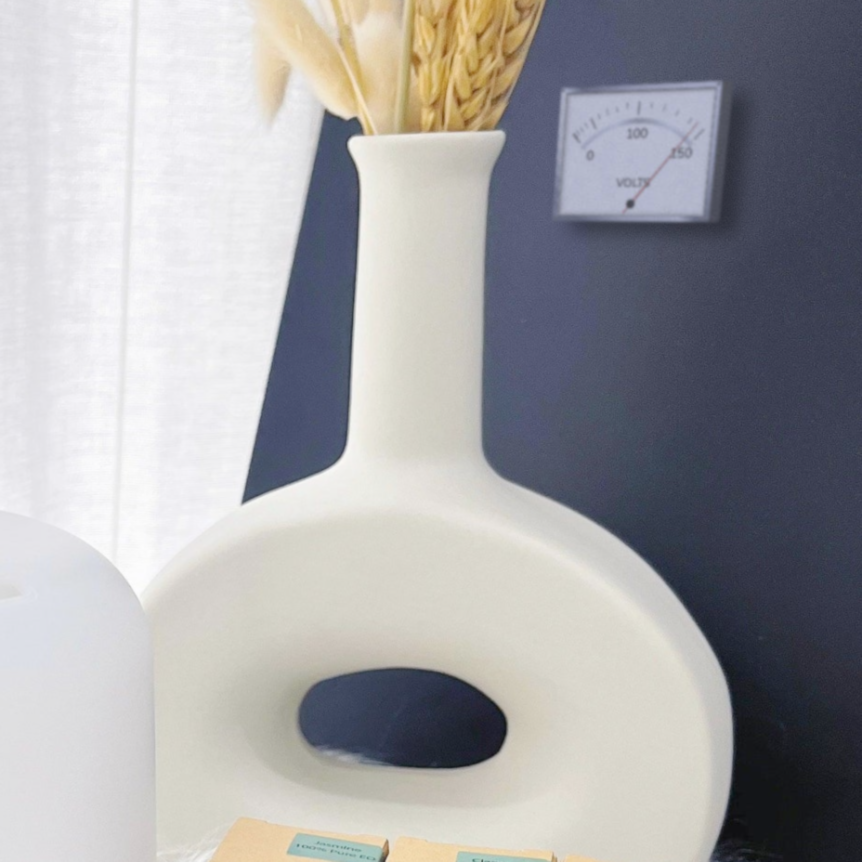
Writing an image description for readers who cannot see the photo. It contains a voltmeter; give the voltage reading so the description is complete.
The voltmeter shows 145 V
